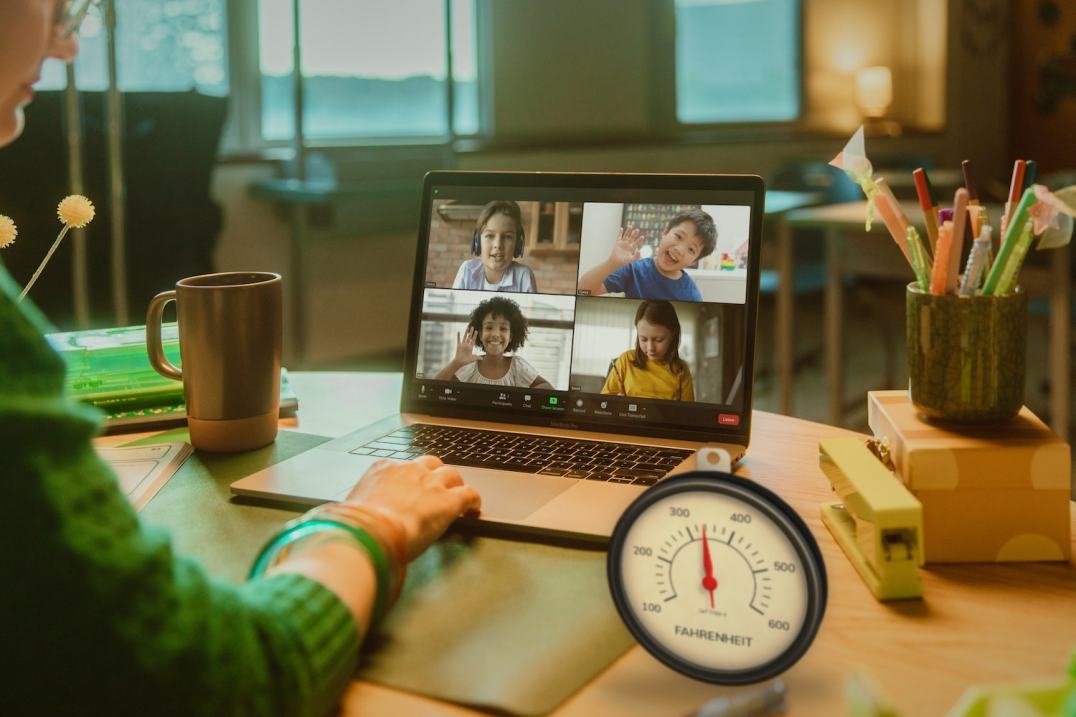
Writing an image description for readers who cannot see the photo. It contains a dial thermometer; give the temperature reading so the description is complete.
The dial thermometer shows 340 °F
